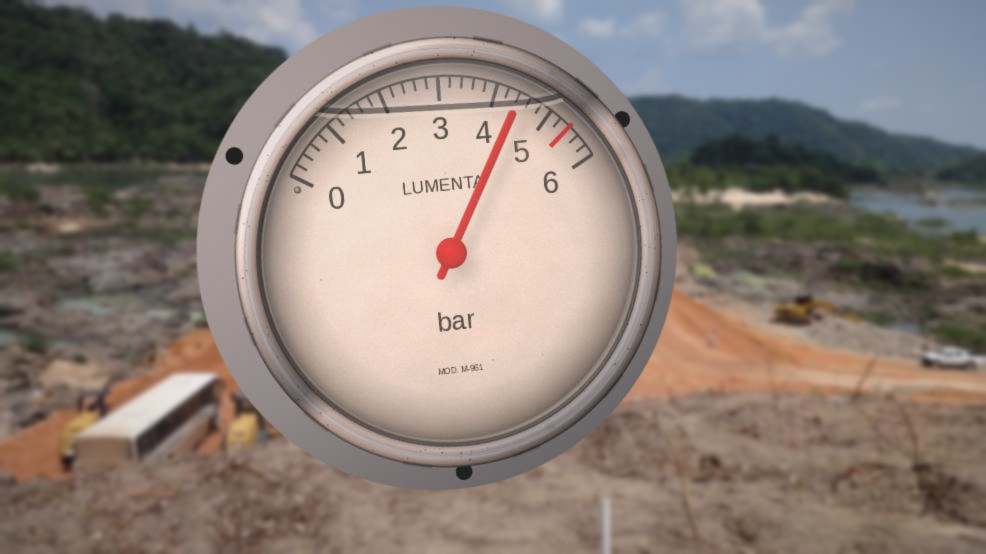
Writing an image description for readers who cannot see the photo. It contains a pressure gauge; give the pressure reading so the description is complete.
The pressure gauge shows 4.4 bar
